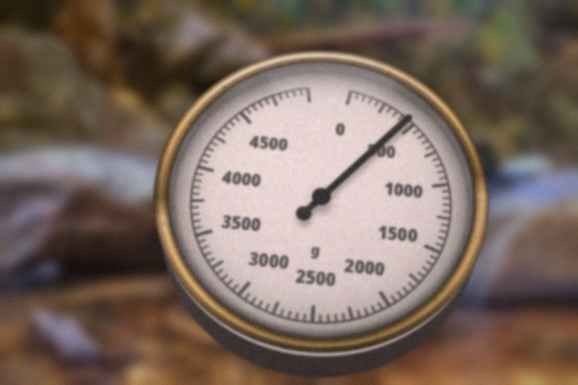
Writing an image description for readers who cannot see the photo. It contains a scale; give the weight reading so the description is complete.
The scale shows 450 g
